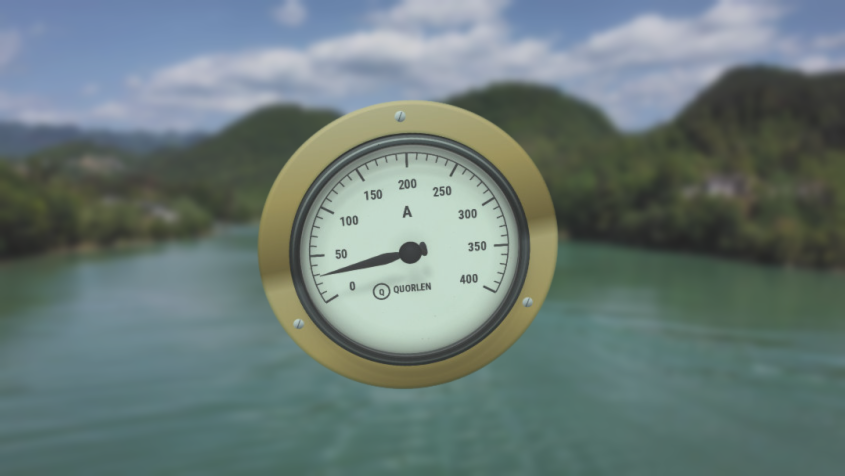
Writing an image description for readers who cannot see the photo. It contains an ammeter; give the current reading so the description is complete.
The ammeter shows 30 A
